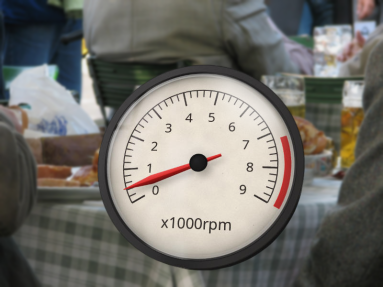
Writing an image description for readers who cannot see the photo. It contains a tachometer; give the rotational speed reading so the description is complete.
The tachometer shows 400 rpm
